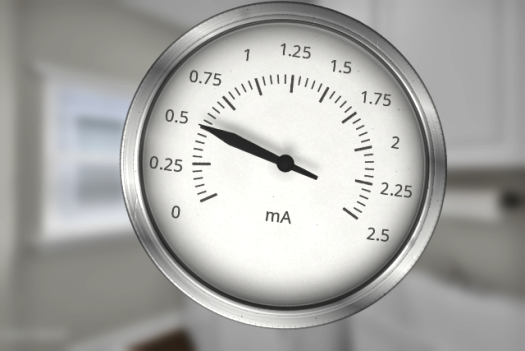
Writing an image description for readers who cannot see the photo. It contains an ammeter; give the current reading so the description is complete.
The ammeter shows 0.5 mA
